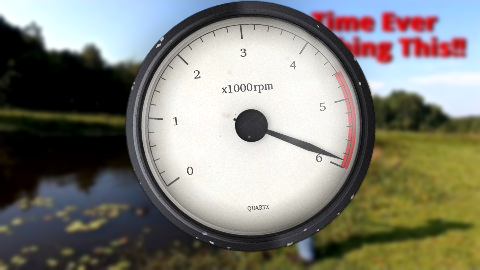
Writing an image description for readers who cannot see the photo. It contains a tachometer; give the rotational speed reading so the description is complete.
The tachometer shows 5900 rpm
